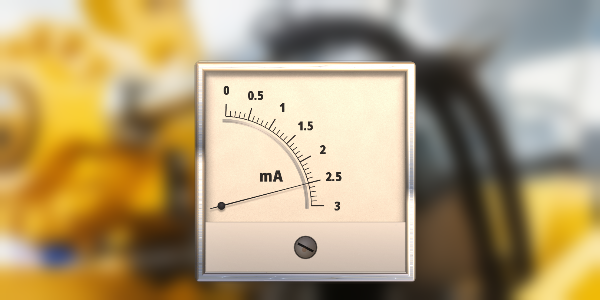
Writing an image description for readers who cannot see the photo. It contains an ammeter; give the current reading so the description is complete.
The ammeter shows 2.5 mA
